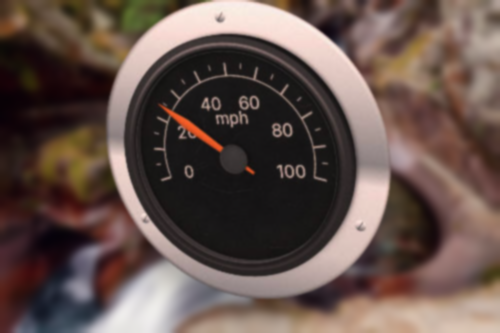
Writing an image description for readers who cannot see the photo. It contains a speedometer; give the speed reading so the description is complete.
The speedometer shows 25 mph
